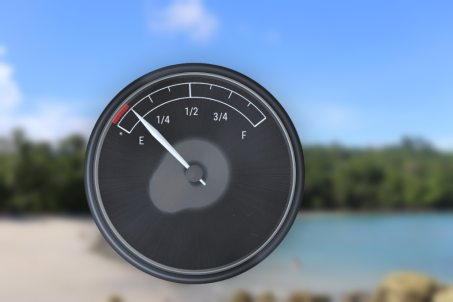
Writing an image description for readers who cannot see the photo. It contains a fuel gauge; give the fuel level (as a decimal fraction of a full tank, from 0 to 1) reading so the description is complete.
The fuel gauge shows 0.125
